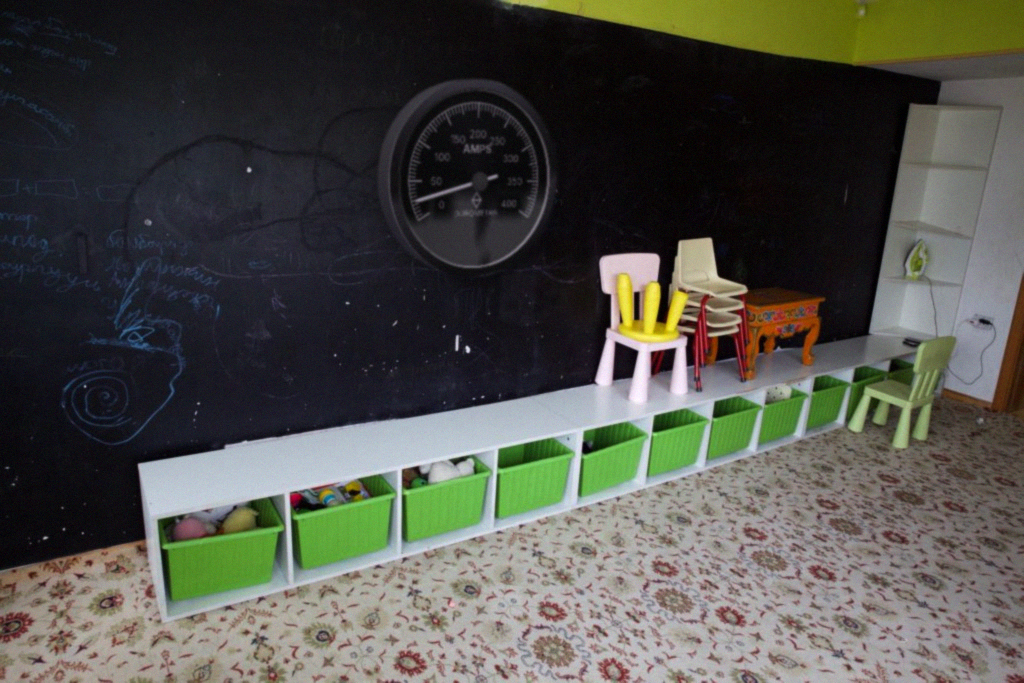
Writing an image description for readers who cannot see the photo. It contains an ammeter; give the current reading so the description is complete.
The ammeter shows 25 A
